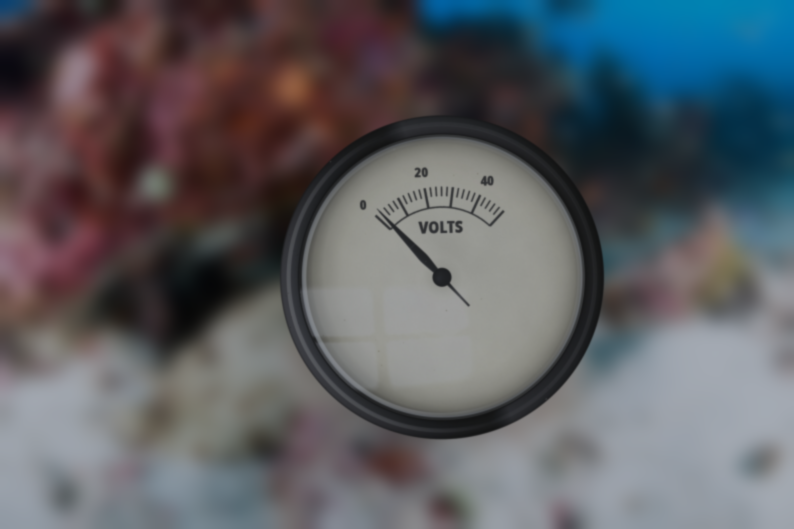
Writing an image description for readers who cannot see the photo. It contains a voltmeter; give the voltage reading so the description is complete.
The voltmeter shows 2 V
